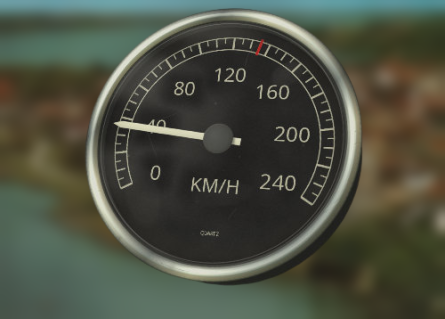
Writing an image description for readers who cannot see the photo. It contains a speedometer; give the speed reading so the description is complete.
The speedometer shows 35 km/h
